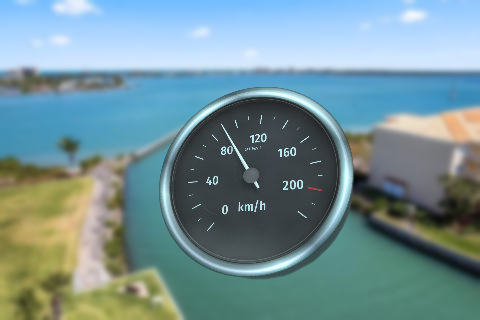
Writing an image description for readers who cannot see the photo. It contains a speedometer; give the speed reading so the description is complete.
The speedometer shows 90 km/h
